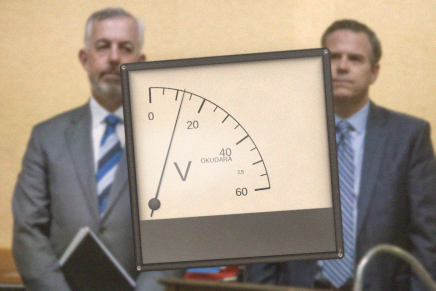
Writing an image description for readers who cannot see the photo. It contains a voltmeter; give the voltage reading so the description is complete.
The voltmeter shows 12.5 V
